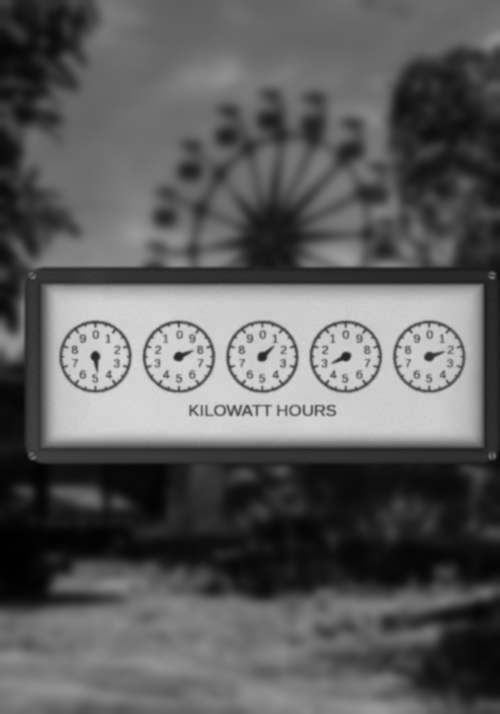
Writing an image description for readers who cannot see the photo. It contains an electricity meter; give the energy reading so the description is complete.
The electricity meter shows 48132 kWh
